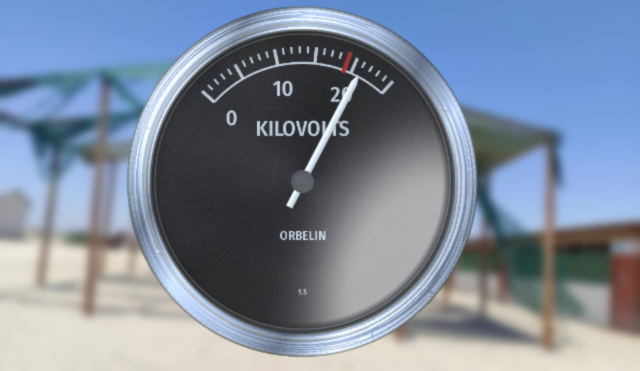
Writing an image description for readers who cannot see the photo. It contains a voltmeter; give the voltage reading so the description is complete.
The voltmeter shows 21 kV
